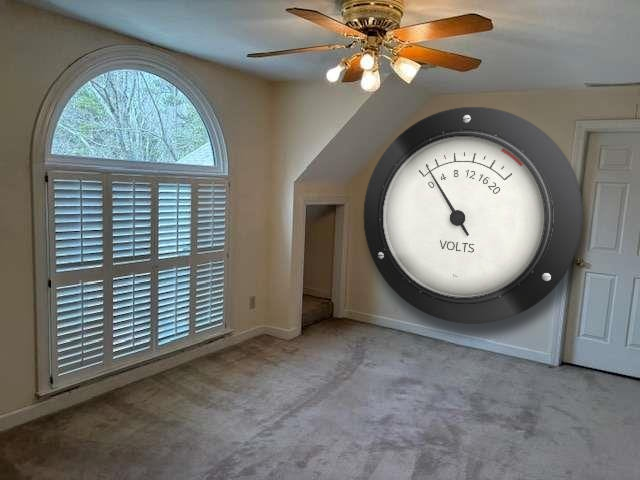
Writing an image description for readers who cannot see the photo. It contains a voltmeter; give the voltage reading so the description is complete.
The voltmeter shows 2 V
